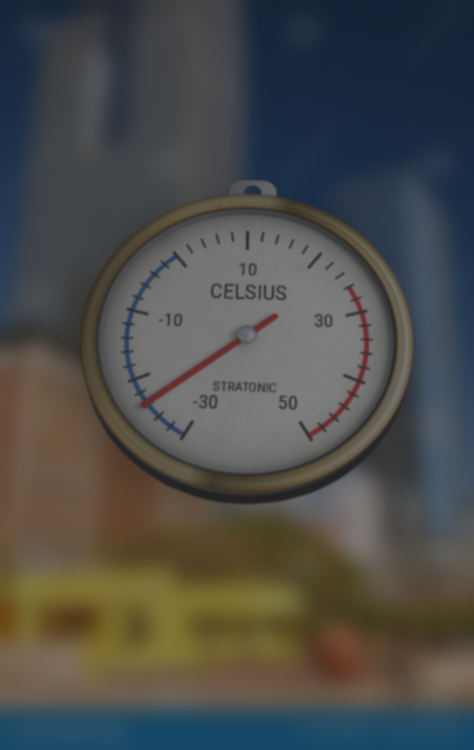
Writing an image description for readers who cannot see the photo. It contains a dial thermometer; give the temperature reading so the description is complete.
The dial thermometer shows -24 °C
